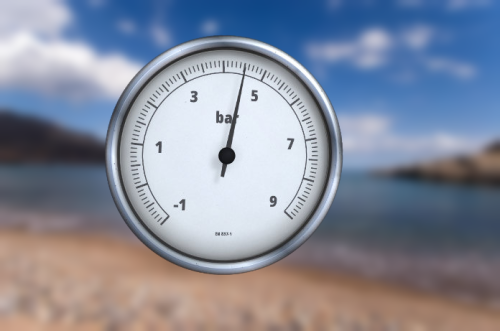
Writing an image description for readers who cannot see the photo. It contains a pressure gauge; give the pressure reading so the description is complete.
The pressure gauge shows 4.5 bar
